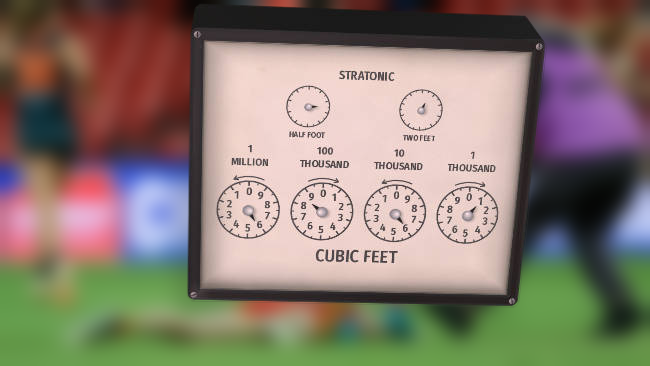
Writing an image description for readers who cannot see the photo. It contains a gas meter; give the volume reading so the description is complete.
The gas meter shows 586100 ft³
